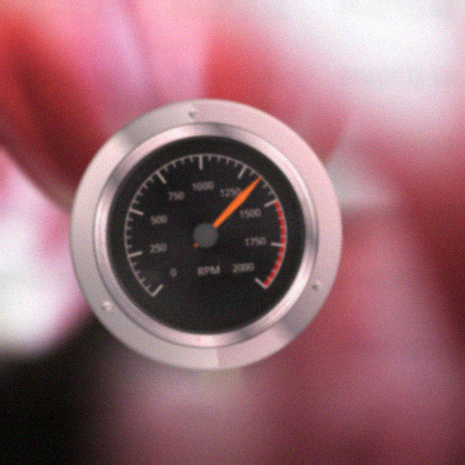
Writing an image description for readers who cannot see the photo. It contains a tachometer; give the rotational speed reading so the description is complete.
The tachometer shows 1350 rpm
